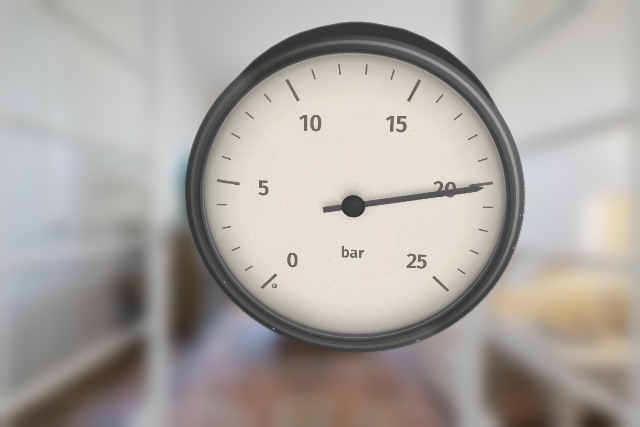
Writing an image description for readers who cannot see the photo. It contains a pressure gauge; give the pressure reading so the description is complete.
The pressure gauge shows 20 bar
